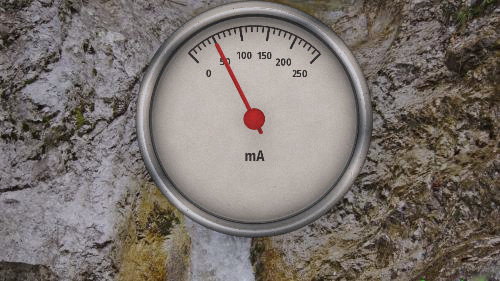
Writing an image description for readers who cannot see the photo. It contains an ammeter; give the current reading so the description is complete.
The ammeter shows 50 mA
